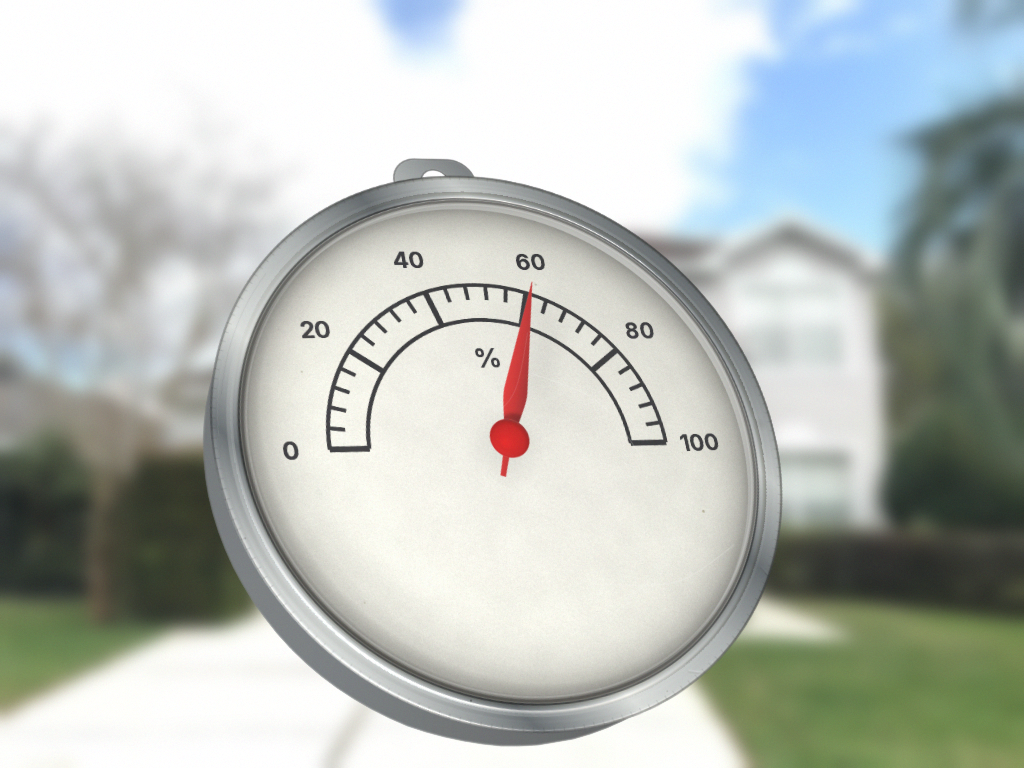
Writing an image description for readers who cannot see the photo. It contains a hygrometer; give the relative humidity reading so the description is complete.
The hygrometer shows 60 %
